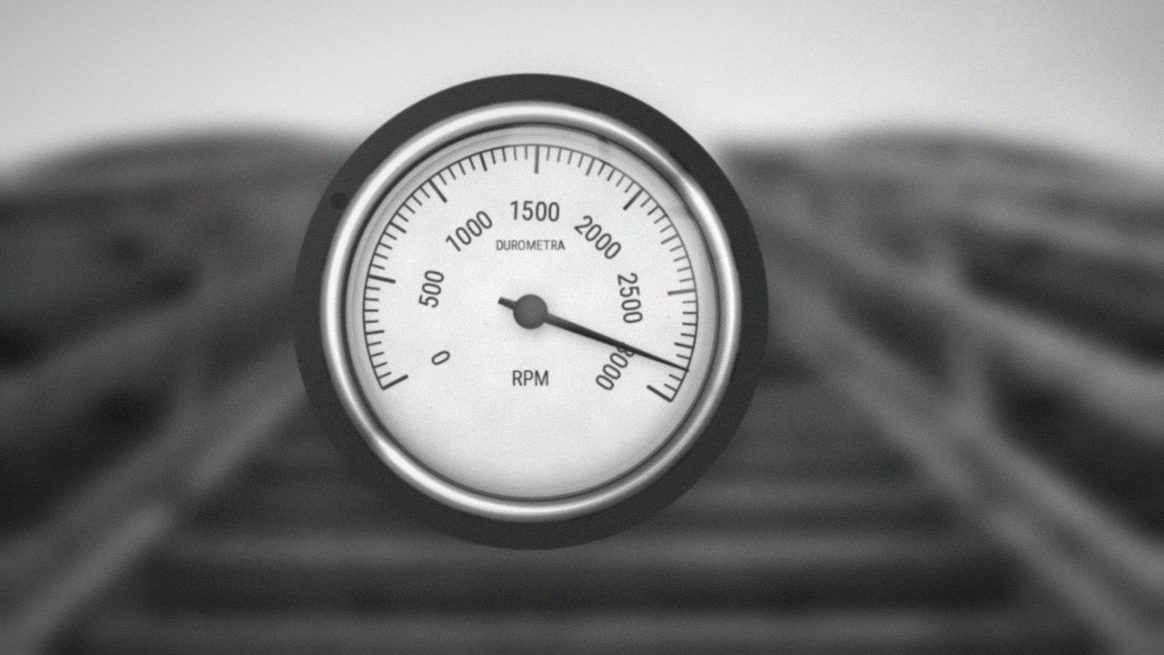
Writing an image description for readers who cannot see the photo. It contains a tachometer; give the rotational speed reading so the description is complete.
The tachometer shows 2850 rpm
